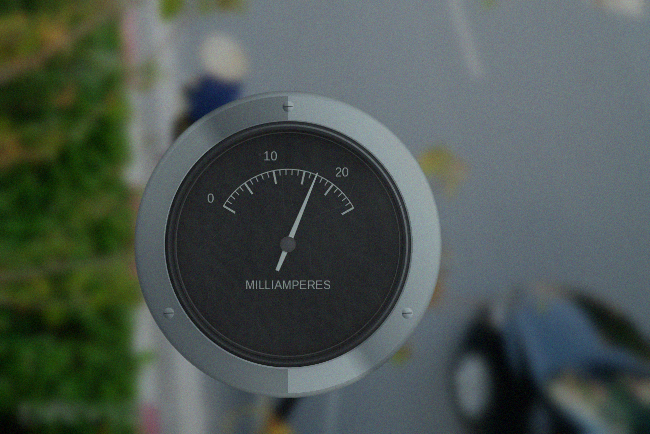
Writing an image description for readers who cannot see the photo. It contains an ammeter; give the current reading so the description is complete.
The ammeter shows 17 mA
